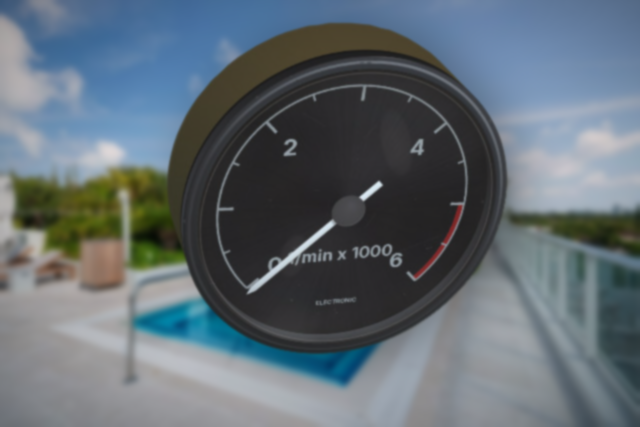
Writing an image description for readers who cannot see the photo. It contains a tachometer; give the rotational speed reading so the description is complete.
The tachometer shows 0 rpm
